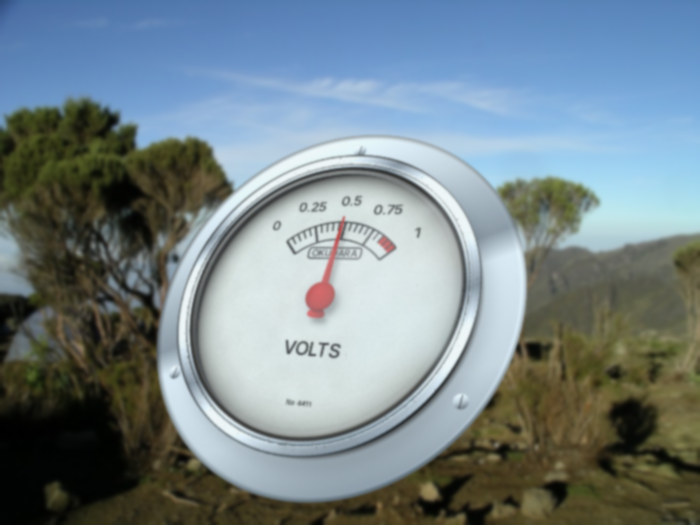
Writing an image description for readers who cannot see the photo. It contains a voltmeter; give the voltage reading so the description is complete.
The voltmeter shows 0.5 V
